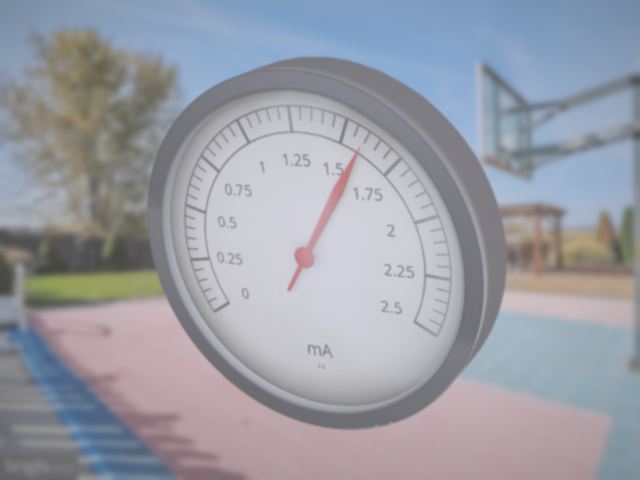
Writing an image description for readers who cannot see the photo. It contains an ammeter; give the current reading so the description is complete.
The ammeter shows 1.6 mA
